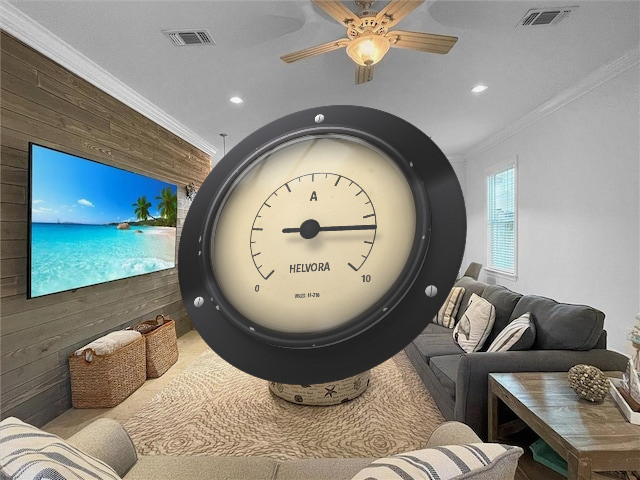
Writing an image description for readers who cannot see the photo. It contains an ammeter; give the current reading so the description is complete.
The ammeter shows 8.5 A
